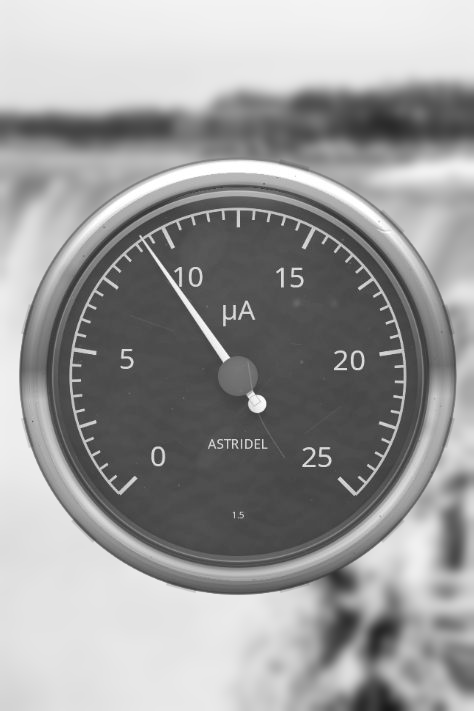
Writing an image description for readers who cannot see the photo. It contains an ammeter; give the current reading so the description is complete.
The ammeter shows 9.25 µA
